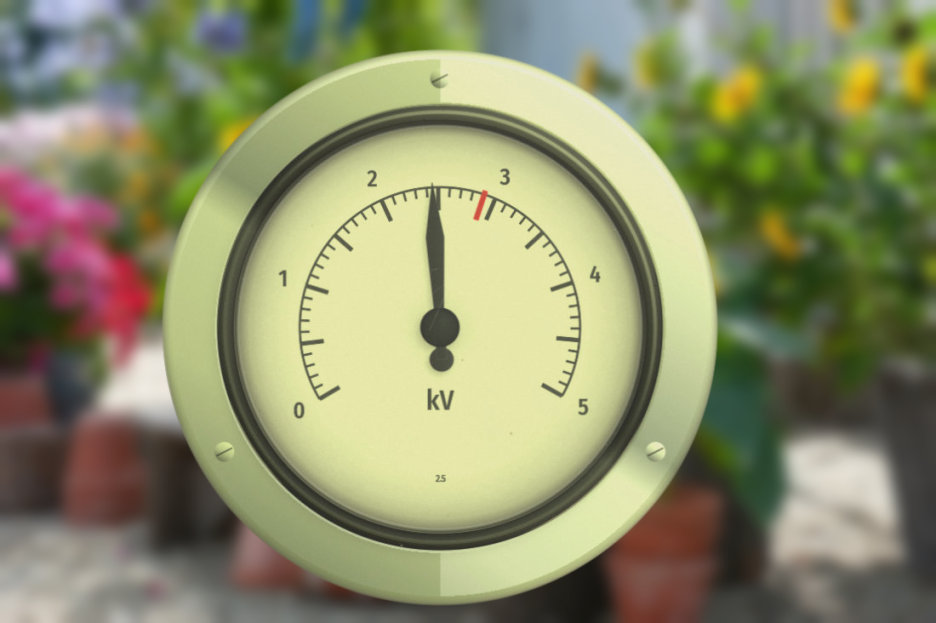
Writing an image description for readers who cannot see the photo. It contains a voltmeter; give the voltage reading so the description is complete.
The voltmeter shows 2.45 kV
